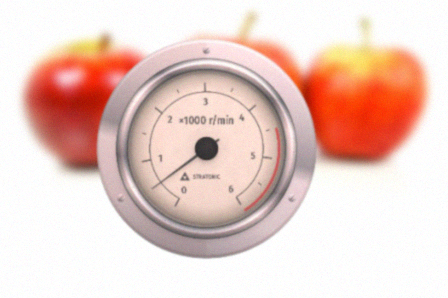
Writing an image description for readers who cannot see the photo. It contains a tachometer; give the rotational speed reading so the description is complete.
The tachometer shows 500 rpm
